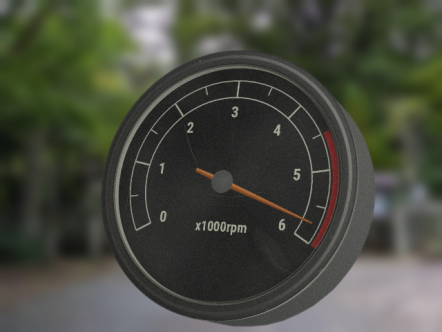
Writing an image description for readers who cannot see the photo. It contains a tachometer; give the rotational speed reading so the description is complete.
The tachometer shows 5750 rpm
